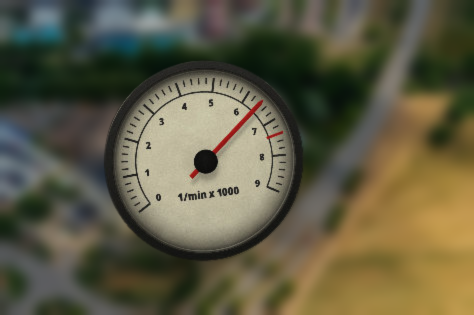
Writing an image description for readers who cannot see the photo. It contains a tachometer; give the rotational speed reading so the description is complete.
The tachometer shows 6400 rpm
